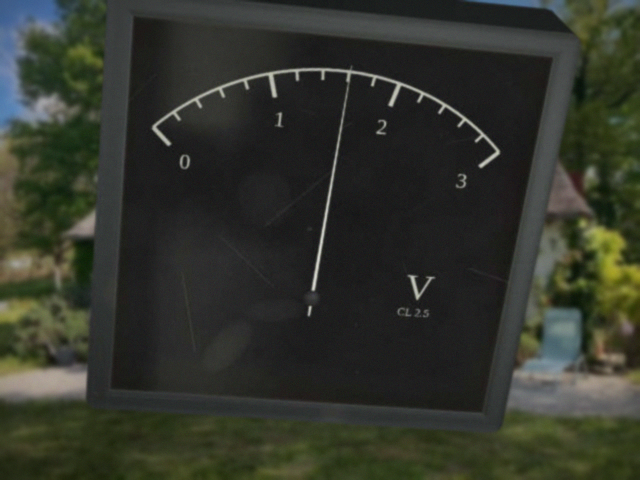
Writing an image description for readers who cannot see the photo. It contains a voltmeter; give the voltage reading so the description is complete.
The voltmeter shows 1.6 V
